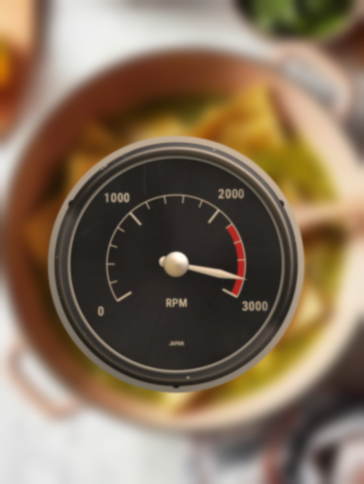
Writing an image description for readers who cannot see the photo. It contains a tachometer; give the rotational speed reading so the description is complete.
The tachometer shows 2800 rpm
